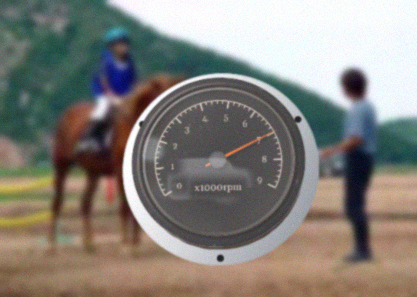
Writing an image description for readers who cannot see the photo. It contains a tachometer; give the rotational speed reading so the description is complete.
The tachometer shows 7000 rpm
